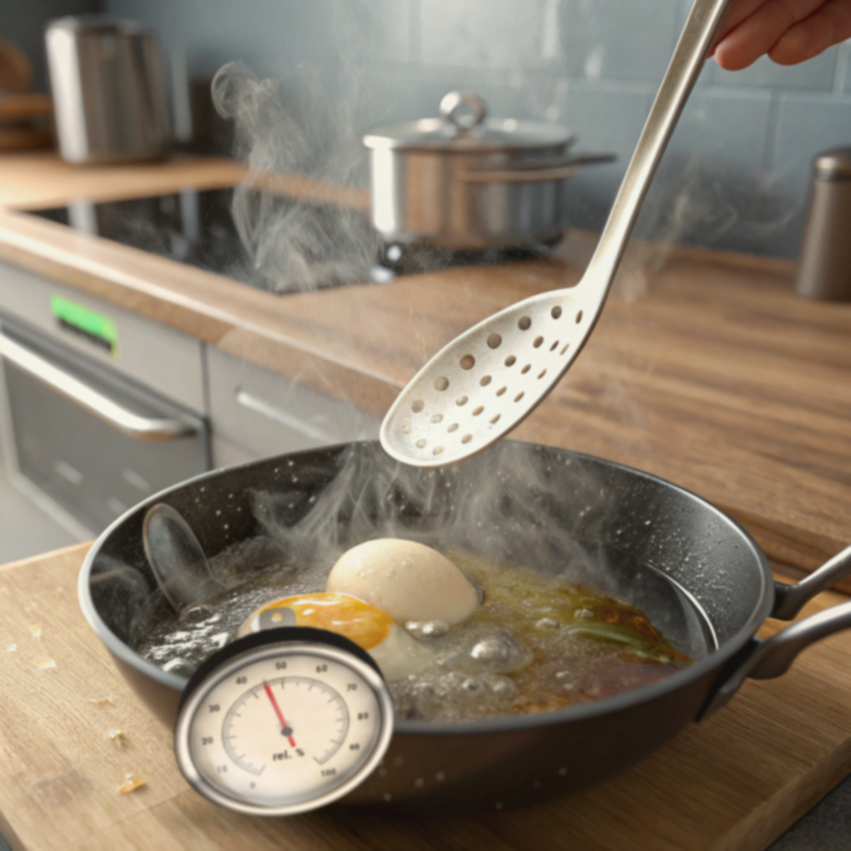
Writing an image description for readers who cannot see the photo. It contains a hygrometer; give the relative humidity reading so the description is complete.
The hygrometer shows 45 %
